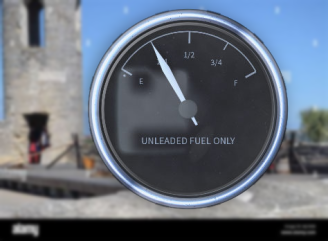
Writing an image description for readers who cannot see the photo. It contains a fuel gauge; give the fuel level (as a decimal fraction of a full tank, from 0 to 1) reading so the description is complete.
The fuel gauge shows 0.25
